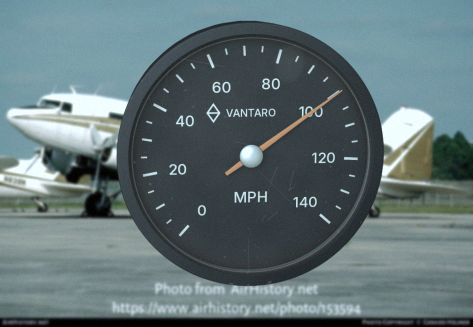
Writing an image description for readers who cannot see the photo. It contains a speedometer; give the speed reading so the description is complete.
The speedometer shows 100 mph
